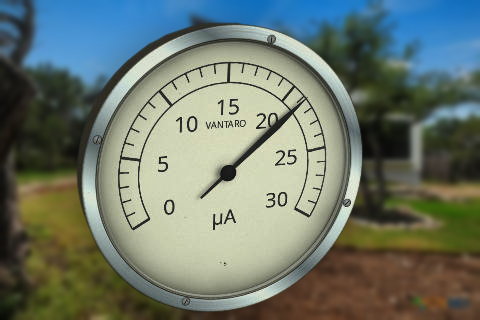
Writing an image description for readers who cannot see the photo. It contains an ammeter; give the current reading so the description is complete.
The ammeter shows 21 µA
